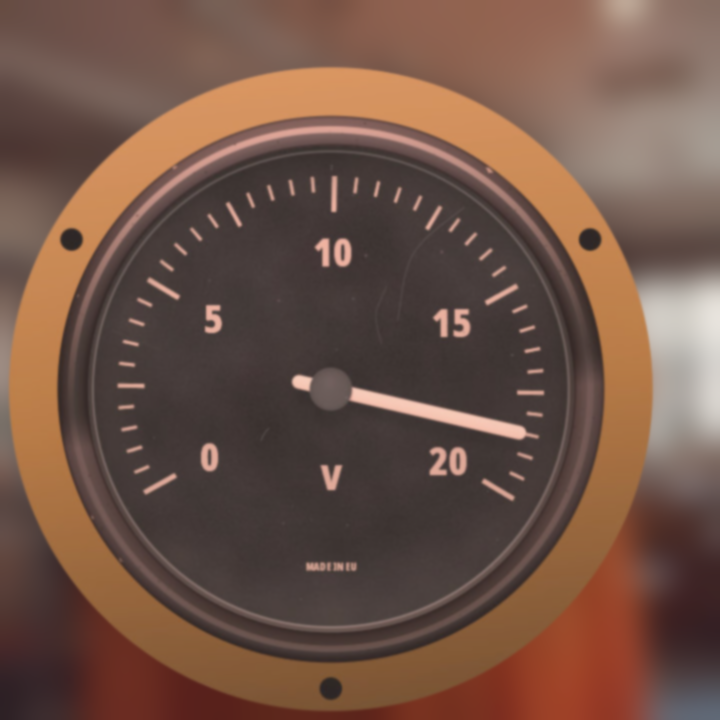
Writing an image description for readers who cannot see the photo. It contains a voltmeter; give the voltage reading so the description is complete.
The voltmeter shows 18.5 V
